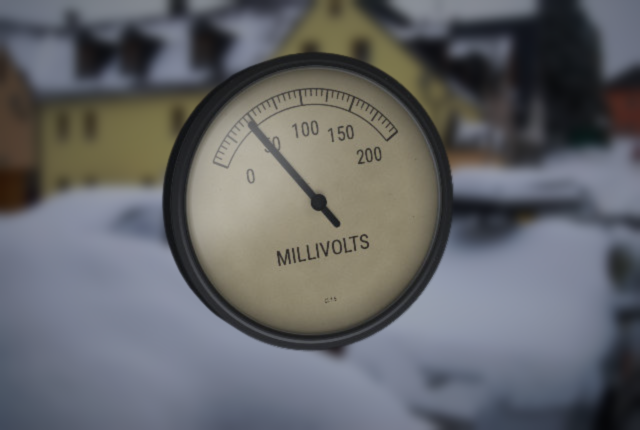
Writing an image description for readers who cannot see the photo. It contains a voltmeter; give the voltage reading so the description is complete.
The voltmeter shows 45 mV
